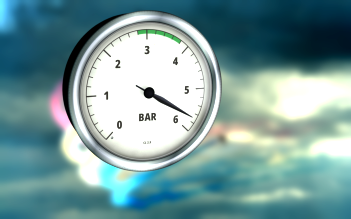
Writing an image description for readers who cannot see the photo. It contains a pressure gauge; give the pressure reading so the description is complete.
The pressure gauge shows 5.7 bar
